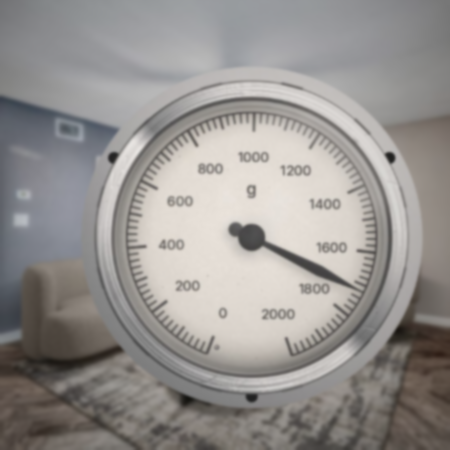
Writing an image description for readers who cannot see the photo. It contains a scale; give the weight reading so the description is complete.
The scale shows 1720 g
